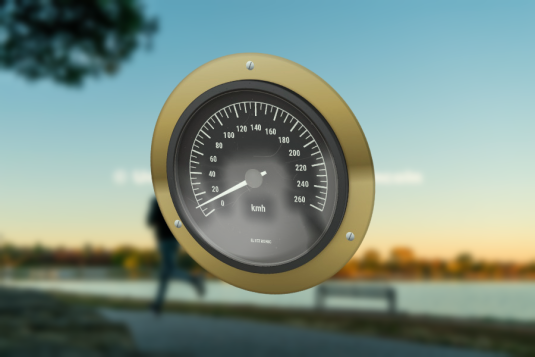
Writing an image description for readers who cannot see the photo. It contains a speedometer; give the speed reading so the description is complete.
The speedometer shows 10 km/h
